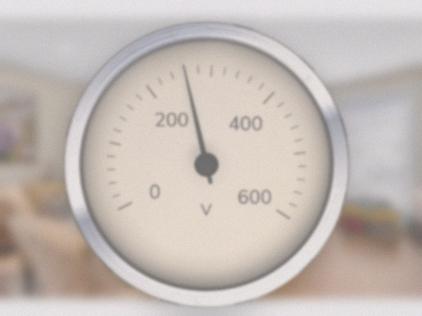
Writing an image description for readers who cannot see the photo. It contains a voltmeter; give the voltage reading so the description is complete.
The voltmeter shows 260 V
